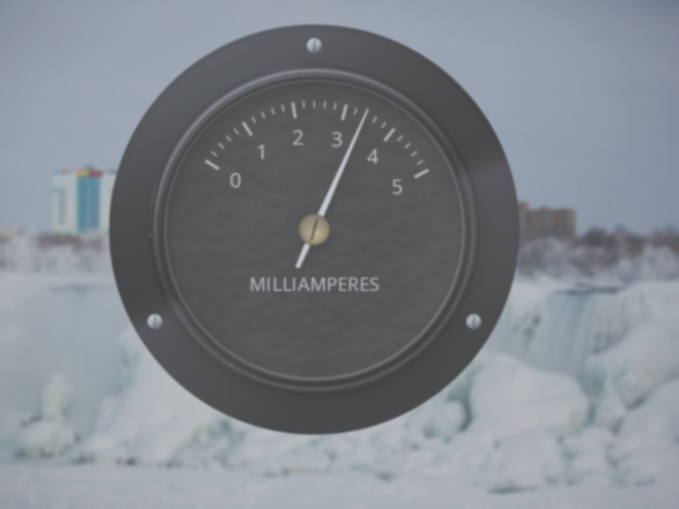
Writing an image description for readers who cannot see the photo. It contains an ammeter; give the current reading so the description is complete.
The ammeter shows 3.4 mA
